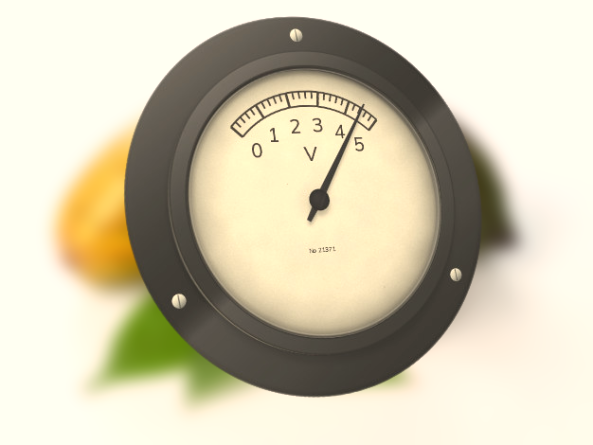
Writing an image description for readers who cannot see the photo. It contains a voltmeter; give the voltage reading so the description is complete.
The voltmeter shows 4.4 V
